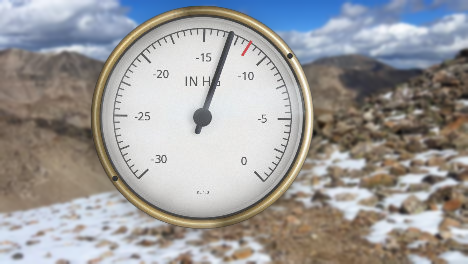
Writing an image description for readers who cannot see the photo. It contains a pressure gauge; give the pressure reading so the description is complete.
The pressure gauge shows -13 inHg
